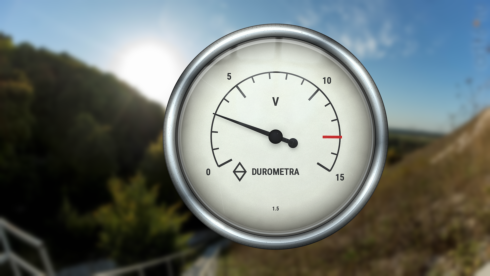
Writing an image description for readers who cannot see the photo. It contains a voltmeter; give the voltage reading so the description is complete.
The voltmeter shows 3 V
